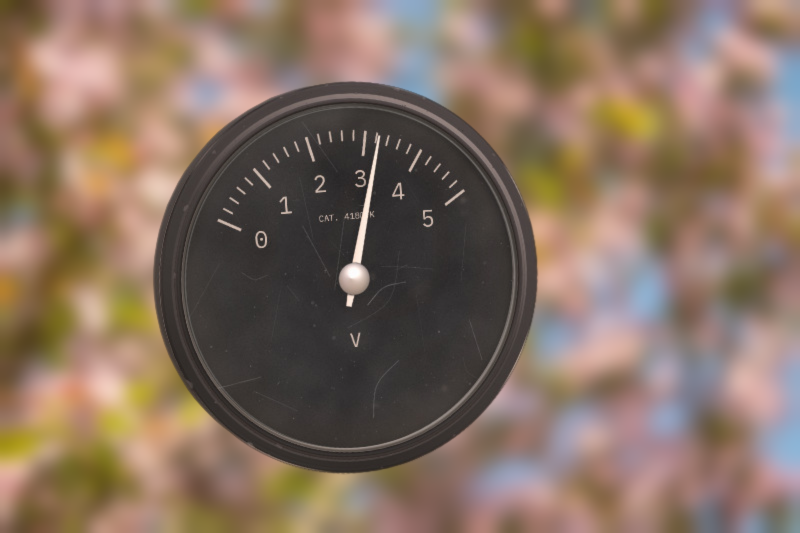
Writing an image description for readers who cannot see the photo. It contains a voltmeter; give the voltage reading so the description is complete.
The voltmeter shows 3.2 V
